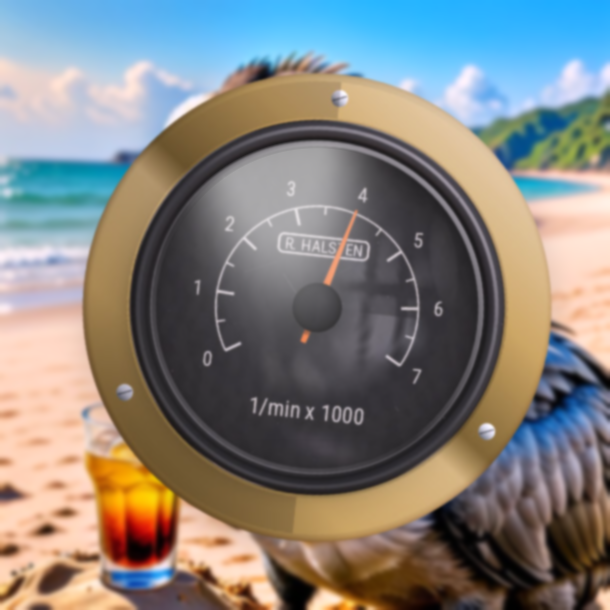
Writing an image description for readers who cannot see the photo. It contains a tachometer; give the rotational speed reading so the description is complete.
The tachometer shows 4000 rpm
